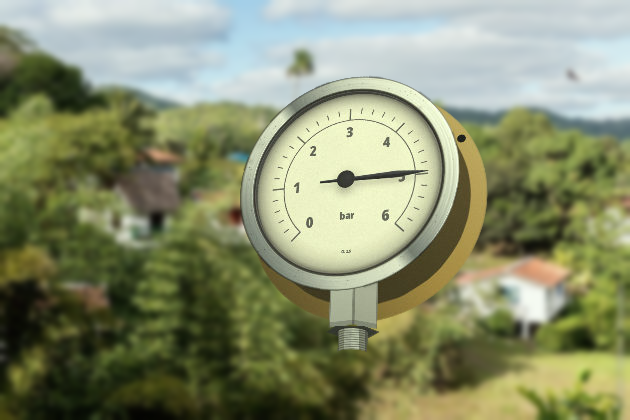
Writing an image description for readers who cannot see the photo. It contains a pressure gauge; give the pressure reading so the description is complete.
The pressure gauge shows 5 bar
